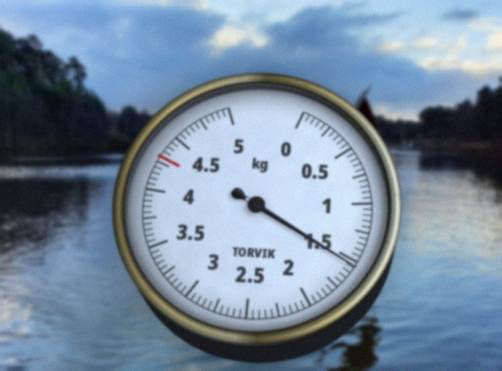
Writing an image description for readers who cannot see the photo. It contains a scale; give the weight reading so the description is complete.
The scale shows 1.55 kg
